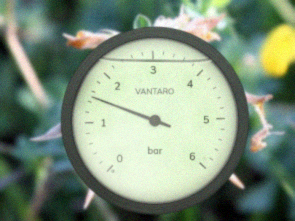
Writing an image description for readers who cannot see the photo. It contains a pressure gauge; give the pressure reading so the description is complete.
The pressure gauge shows 1.5 bar
